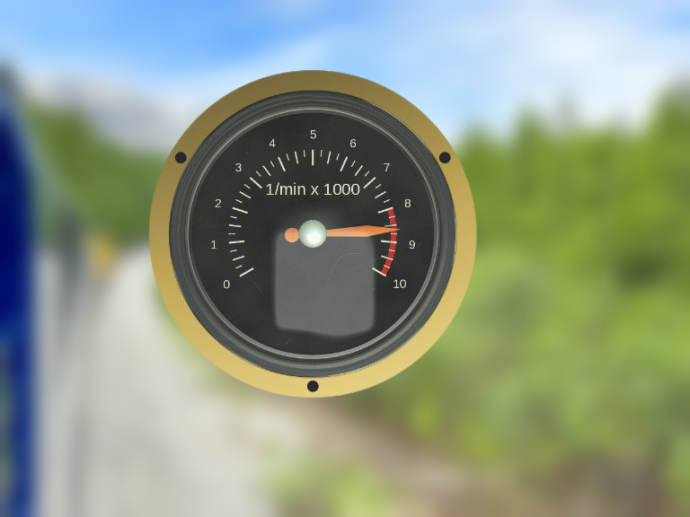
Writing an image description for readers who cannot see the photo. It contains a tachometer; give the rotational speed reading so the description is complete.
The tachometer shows 8625 rpm
